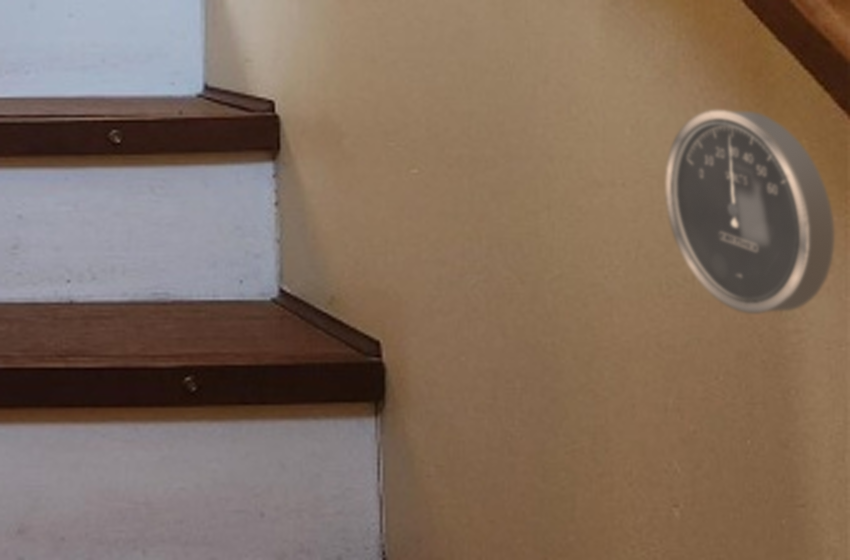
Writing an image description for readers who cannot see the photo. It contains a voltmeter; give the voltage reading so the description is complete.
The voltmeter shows 30 V
